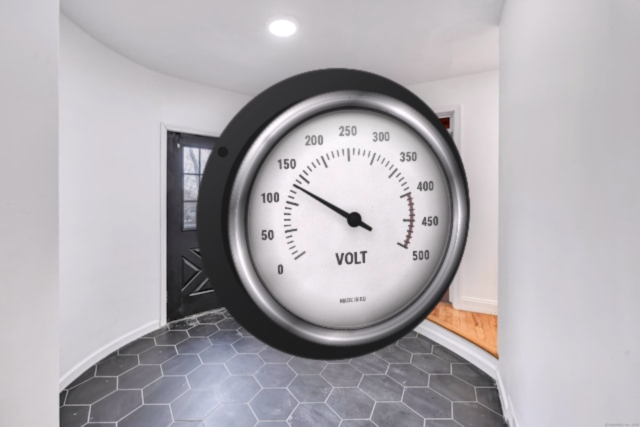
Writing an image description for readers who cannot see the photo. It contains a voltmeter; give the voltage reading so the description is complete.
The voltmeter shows 130 V
